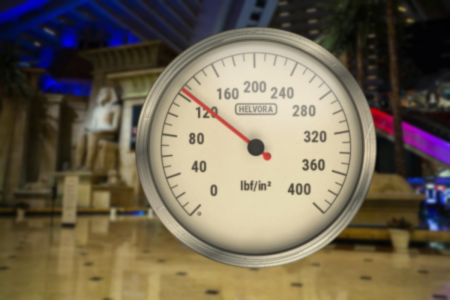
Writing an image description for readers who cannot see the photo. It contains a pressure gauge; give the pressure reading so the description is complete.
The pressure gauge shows 125 psi
